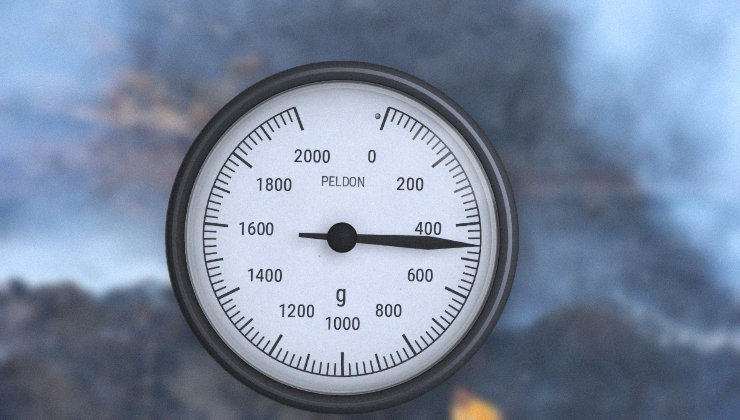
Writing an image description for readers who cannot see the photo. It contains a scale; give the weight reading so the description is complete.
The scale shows 460 g
